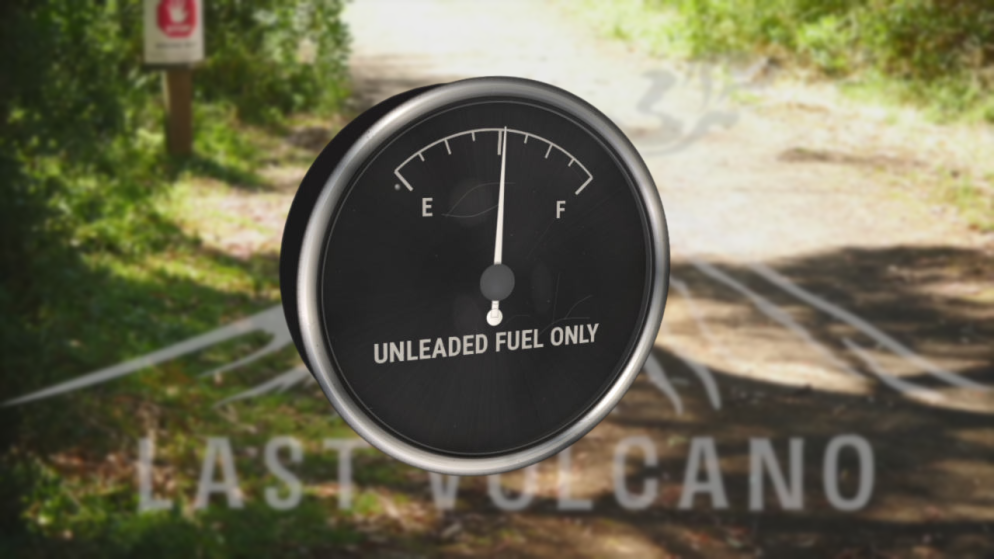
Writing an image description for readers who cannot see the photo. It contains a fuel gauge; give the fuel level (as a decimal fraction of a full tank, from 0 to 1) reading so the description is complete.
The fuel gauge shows 0.5
